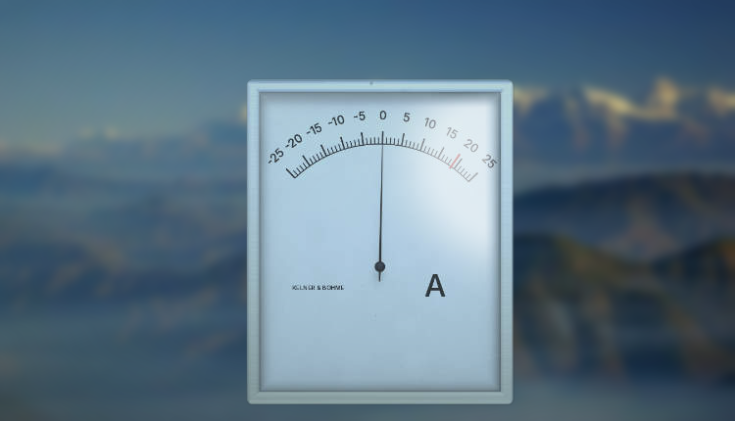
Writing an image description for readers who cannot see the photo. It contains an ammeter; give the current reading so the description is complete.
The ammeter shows 0 A
